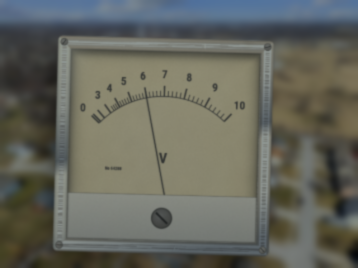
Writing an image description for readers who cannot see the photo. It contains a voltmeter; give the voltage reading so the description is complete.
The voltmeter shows 6 V
